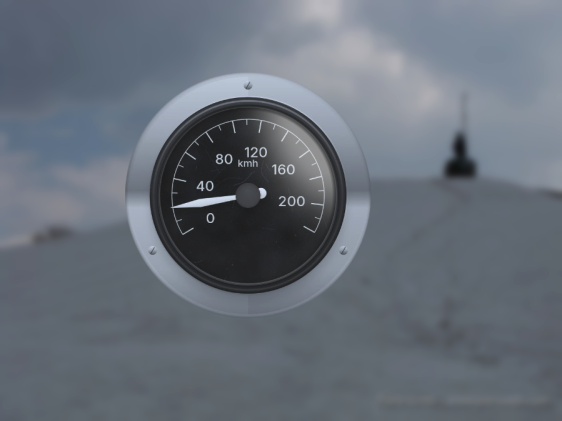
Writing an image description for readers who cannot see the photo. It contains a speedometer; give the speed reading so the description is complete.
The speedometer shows 20 km/h
